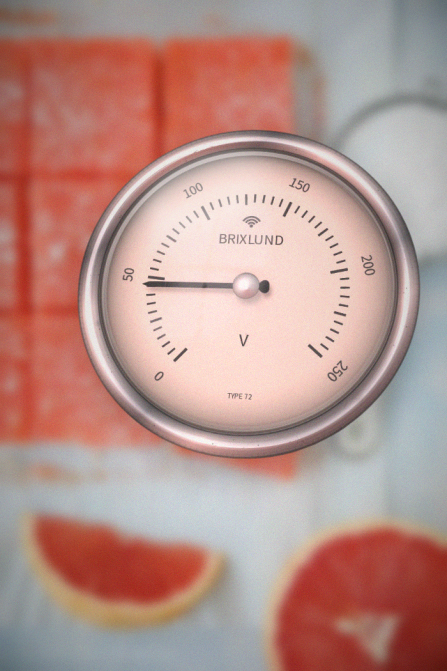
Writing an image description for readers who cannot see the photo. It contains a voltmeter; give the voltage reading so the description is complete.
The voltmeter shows 45 V
